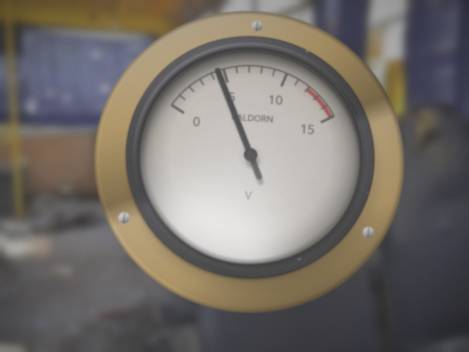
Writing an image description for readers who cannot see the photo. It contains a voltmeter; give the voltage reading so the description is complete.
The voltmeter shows 4.5 V
